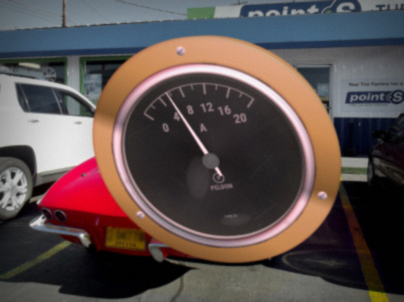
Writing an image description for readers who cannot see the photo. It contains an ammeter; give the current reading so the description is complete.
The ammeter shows 6 A
